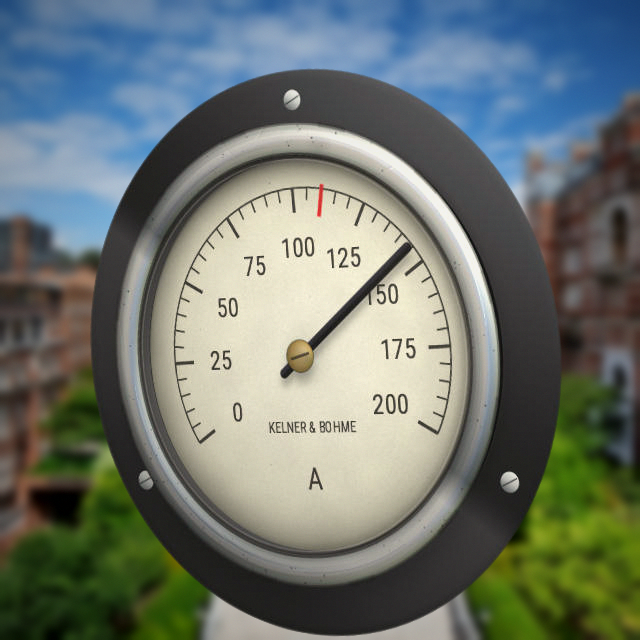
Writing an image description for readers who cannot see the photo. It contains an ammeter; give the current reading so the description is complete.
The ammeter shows 145 A
